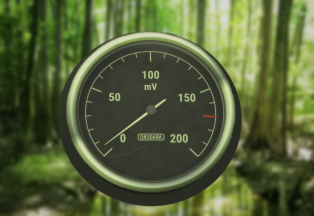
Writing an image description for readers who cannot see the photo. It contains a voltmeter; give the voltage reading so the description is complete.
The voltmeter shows 5 mV
